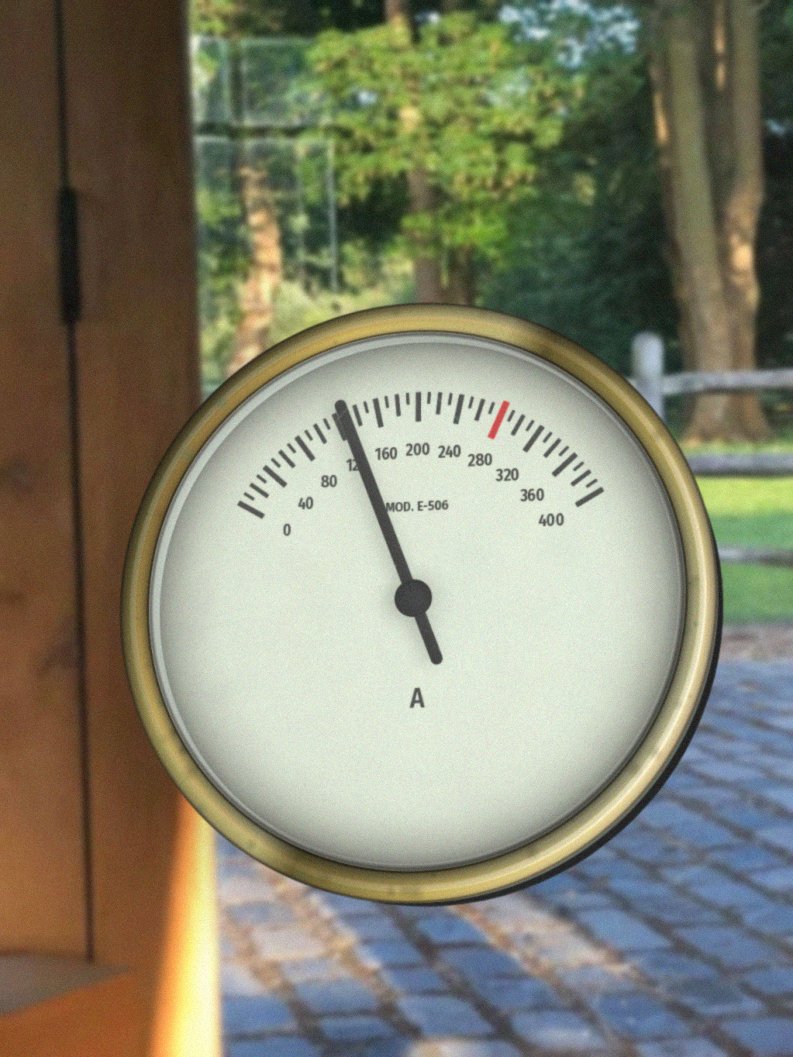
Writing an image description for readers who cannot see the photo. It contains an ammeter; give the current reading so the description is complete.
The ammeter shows 130 A
